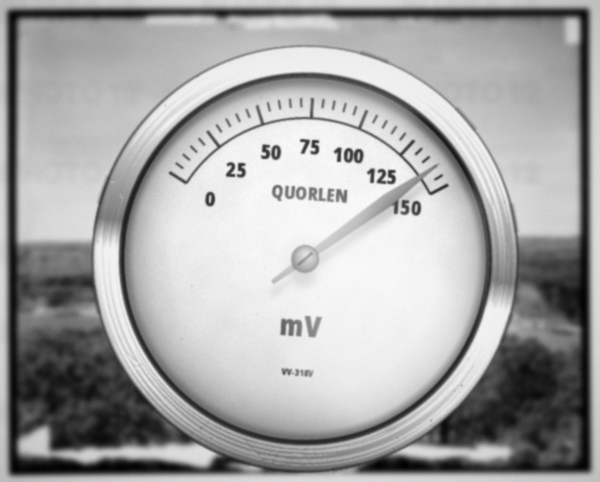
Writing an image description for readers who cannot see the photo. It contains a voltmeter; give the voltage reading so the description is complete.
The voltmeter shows 140 mV
